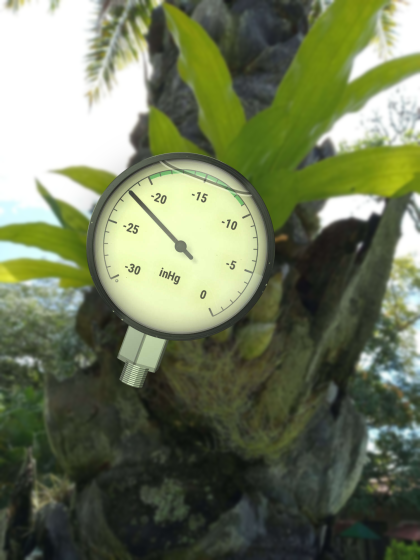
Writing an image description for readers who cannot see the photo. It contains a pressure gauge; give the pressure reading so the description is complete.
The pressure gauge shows -22 inHg
